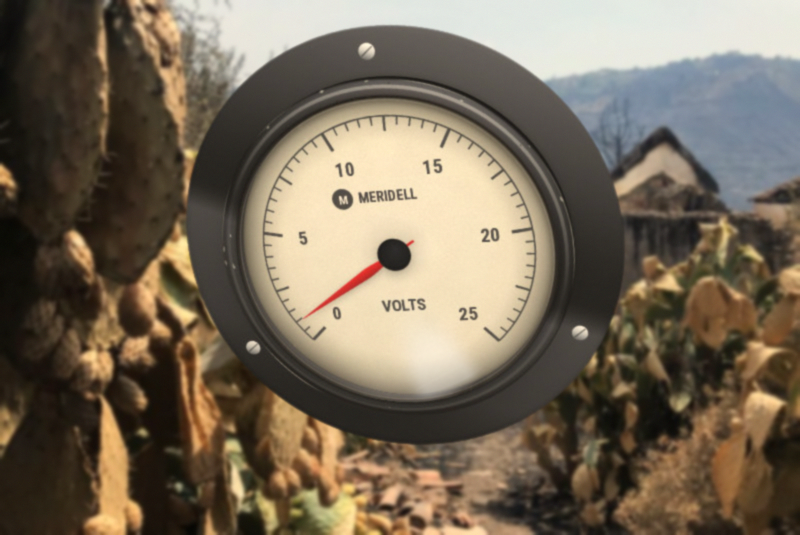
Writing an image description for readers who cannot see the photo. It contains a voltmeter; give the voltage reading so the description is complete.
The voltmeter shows 1 V
